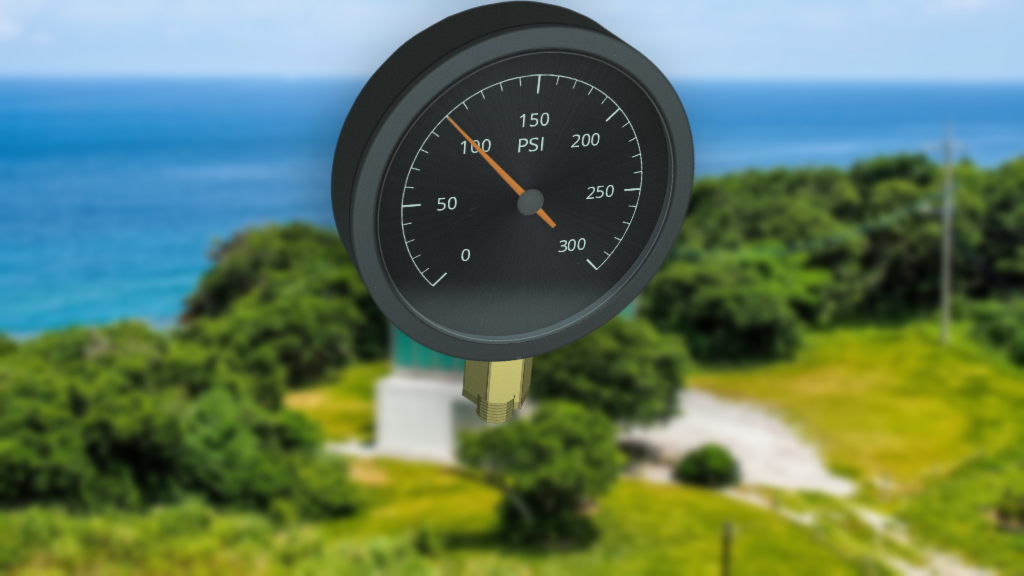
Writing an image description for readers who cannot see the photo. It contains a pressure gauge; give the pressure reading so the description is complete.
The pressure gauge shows 100 psi
